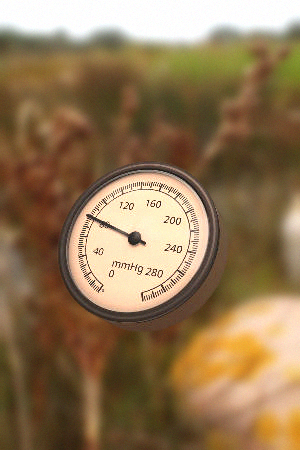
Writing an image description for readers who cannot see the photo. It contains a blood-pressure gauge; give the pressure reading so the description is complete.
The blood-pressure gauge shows 80 mmHg
